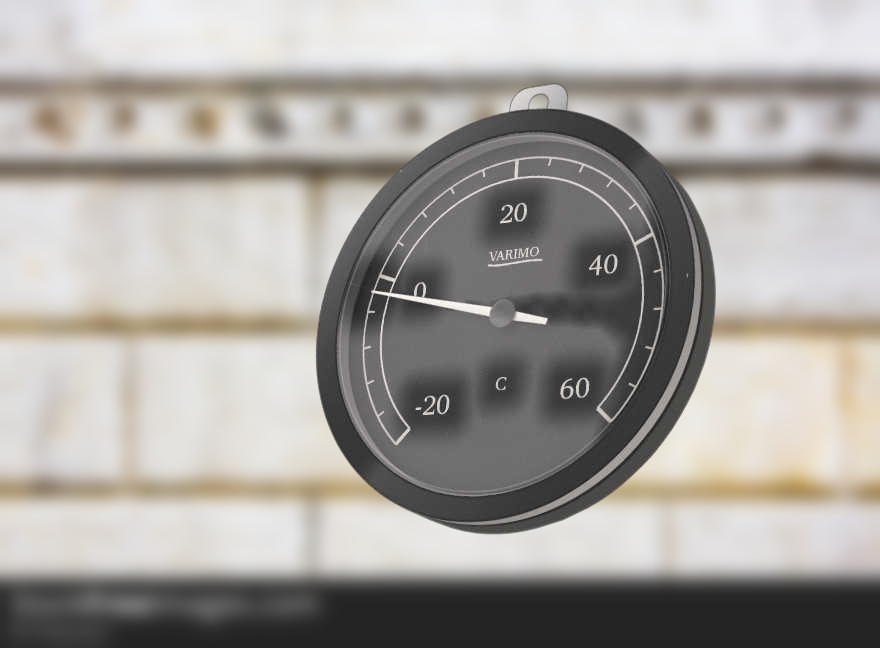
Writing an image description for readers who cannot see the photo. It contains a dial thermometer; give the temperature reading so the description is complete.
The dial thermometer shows -2 °C
